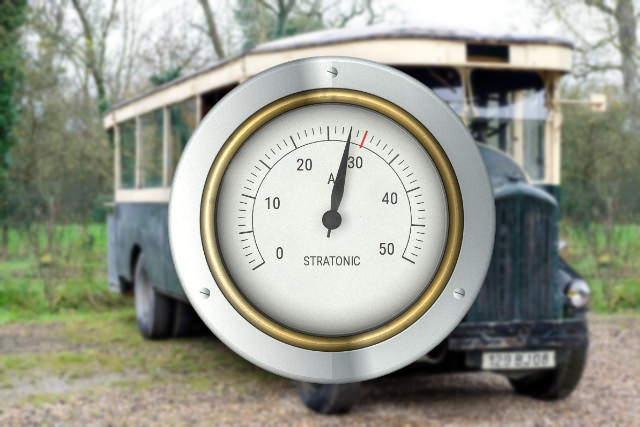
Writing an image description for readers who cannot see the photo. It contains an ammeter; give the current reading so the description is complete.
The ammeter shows 28 A
